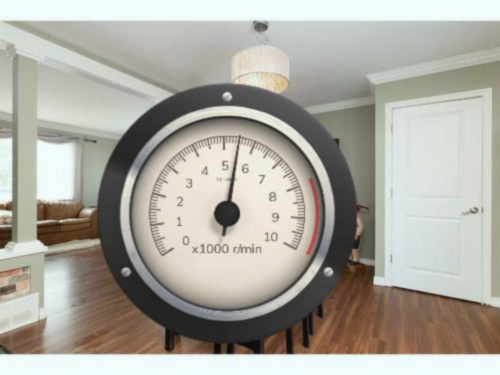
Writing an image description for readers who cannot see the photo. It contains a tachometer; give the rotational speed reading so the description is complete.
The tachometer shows 5500 rpm
